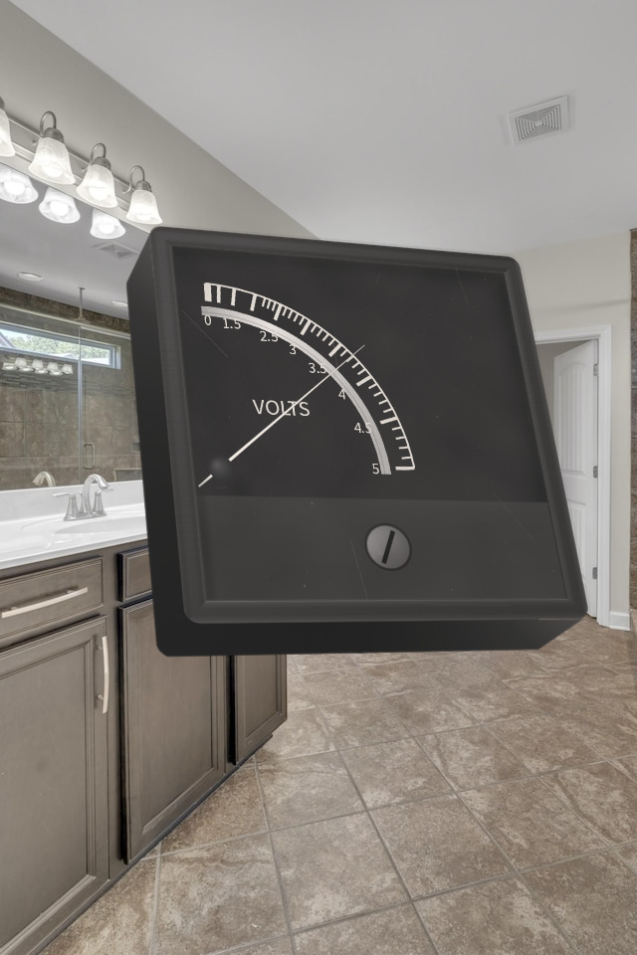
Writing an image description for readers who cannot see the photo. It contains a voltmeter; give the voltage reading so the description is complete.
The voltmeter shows 3.7 V
